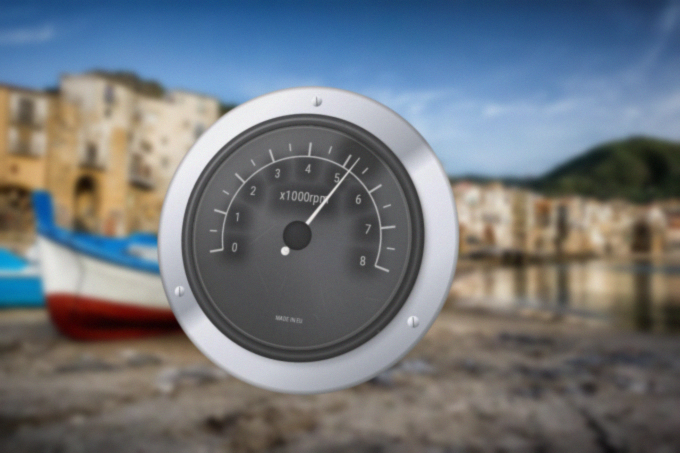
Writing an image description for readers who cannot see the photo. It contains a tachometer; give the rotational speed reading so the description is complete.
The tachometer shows 5250 rpm
